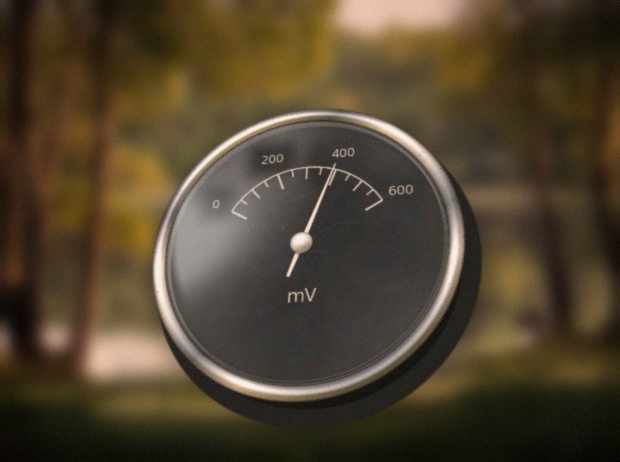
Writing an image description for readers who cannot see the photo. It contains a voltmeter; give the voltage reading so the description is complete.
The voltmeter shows 400 mV
